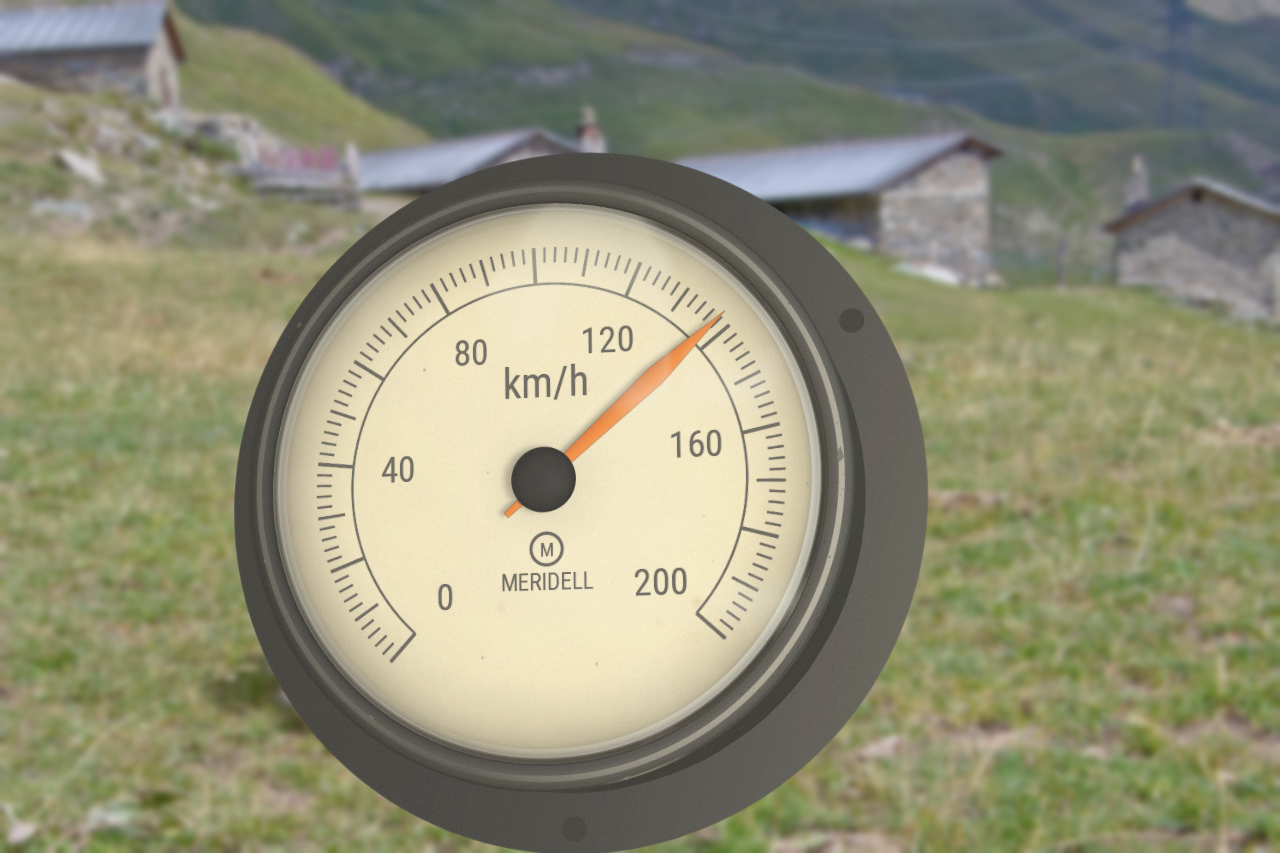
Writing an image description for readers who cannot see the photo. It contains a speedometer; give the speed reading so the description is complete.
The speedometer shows 138 km/h
